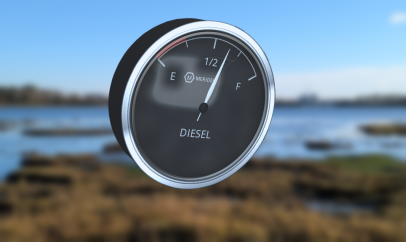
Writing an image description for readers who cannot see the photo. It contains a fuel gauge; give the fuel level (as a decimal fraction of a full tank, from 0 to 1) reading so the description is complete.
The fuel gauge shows 0.625
